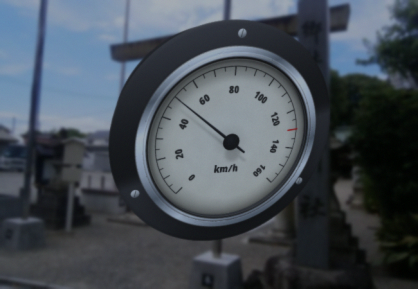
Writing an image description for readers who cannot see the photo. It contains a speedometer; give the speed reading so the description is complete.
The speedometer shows 50 km/h
